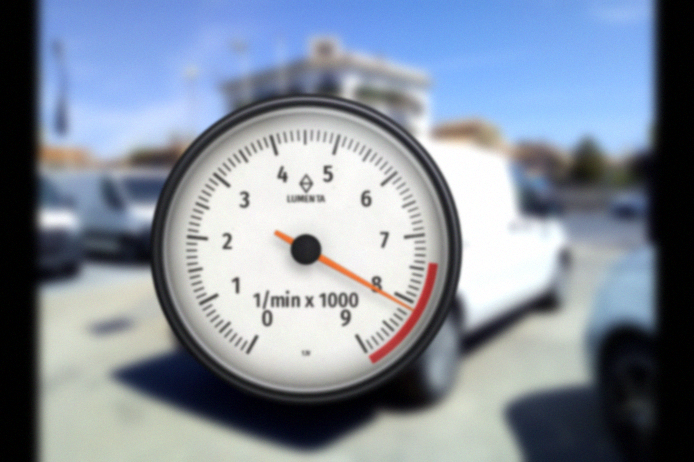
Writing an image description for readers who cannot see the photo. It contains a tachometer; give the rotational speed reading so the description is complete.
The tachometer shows 8100 rpm
